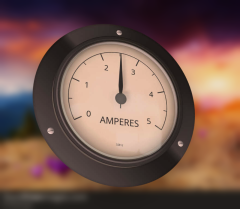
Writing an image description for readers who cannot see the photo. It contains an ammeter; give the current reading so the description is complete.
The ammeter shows 2.5 A
